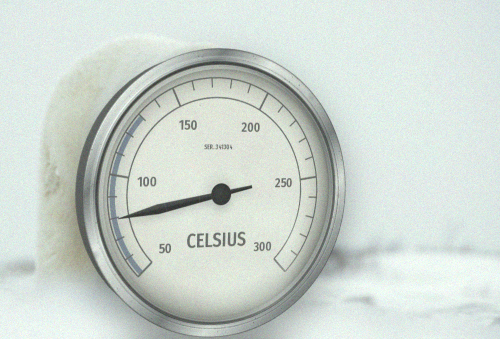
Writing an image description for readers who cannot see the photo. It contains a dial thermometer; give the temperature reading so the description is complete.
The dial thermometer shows 80 °C
